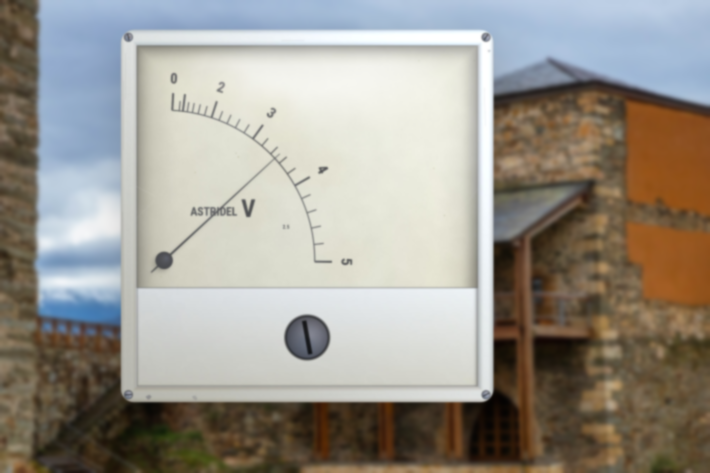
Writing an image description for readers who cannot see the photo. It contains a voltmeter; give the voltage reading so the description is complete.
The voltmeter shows 3.5 V
